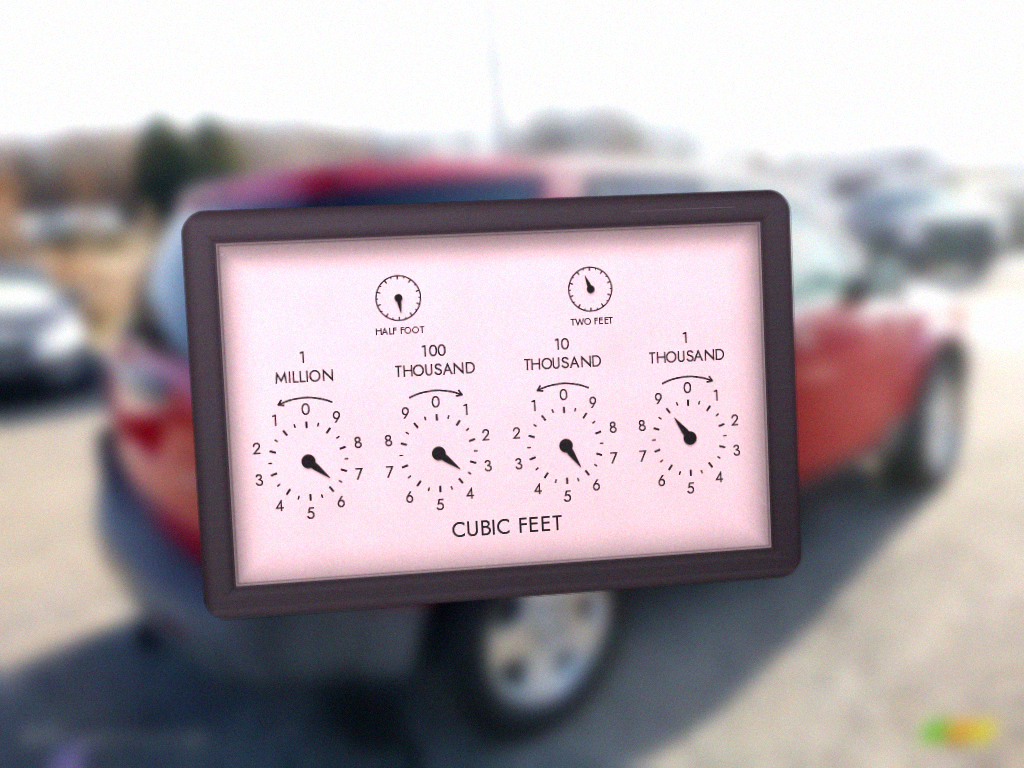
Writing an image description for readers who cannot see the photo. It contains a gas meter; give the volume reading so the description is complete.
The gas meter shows 635900 ft³
